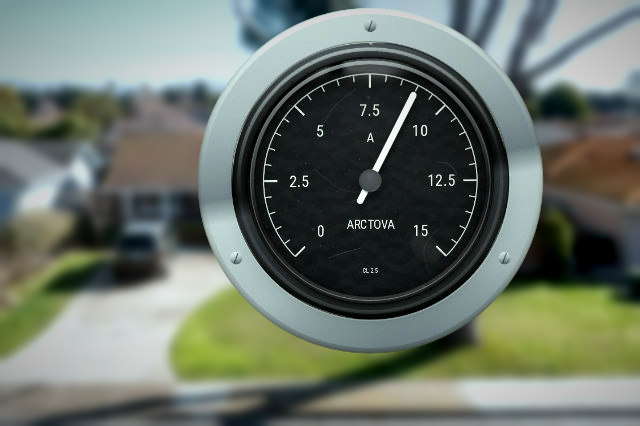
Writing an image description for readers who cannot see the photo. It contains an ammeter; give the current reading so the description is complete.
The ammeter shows 9 A
